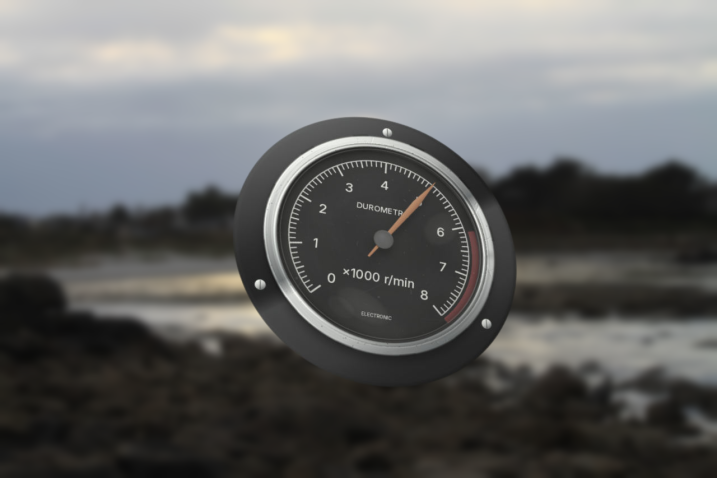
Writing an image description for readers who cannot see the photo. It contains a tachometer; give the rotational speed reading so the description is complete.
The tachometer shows 5000 rpm
